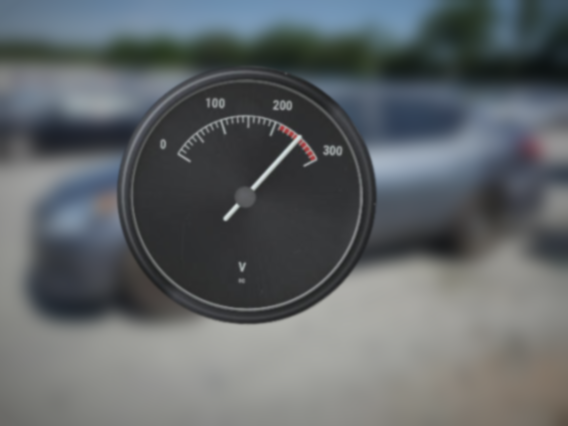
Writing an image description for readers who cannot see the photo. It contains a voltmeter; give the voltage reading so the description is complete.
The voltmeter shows 250 V
